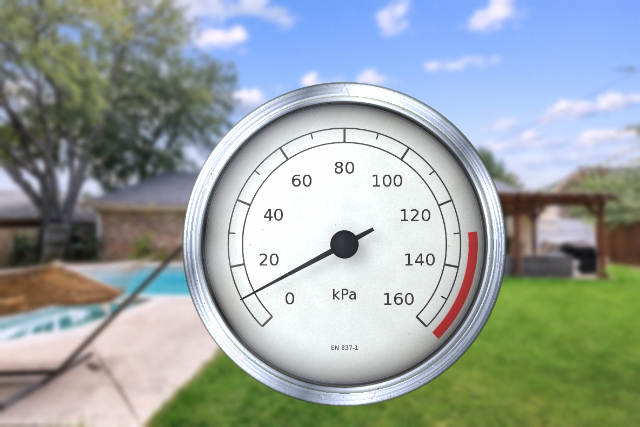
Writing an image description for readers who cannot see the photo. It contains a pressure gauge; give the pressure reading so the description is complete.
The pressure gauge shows 10 kPa
